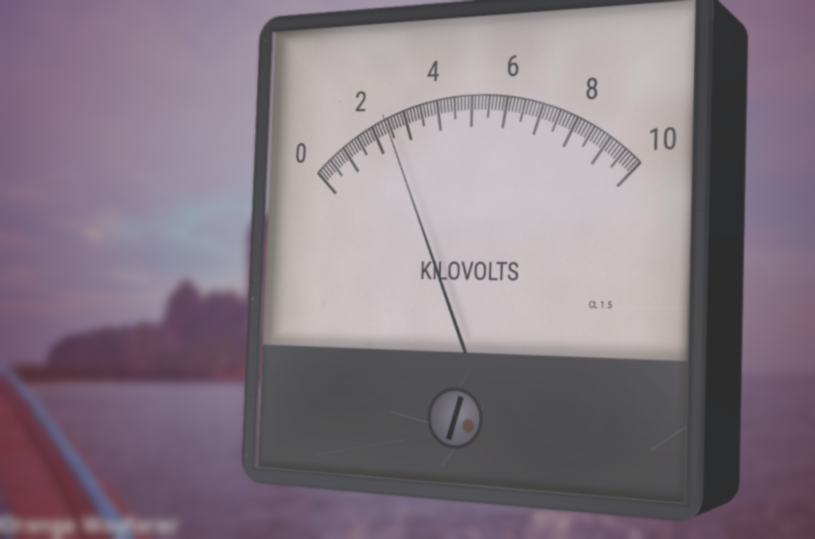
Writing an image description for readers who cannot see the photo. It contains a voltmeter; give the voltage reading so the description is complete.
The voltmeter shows 2.5 kV
